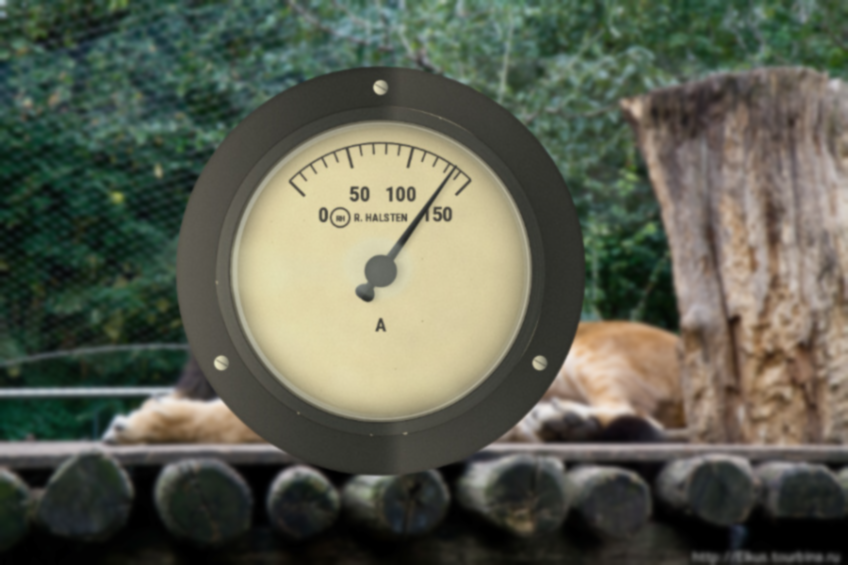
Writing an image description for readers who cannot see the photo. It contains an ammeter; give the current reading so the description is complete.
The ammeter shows 135 A
